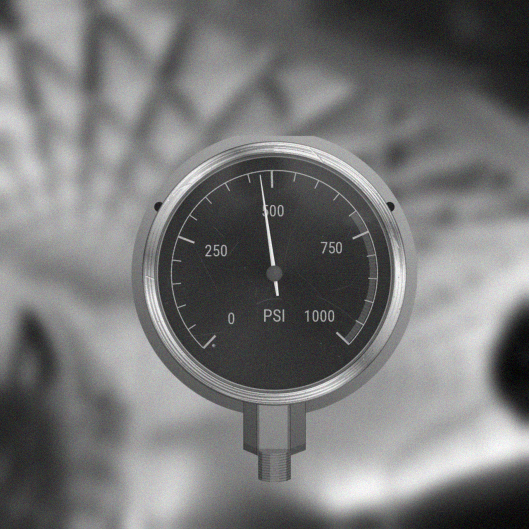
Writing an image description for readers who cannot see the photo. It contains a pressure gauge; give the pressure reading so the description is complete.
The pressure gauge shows 475 psi
